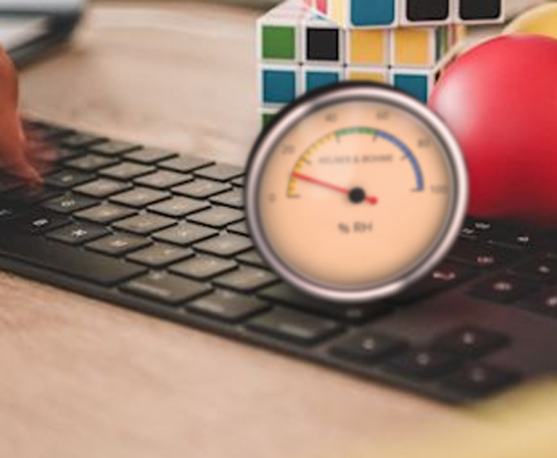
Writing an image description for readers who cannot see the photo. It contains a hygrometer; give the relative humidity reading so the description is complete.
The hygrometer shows 12 %
